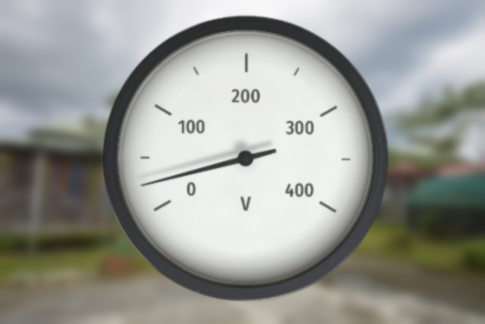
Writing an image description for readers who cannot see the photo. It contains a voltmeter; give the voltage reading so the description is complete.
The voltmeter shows 25 V
